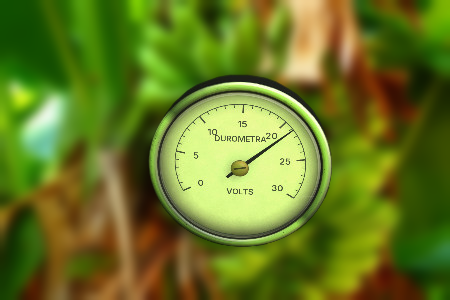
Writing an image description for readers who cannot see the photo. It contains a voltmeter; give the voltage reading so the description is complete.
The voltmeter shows 21 V
